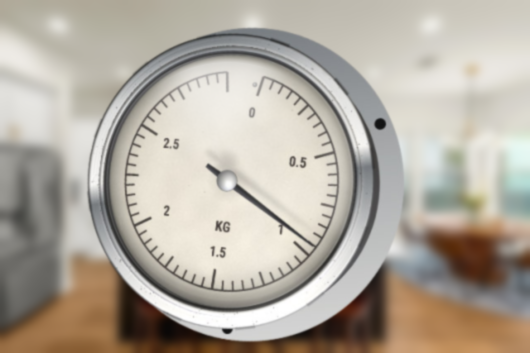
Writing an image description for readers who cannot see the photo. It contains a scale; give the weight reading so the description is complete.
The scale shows 0.95 kg
